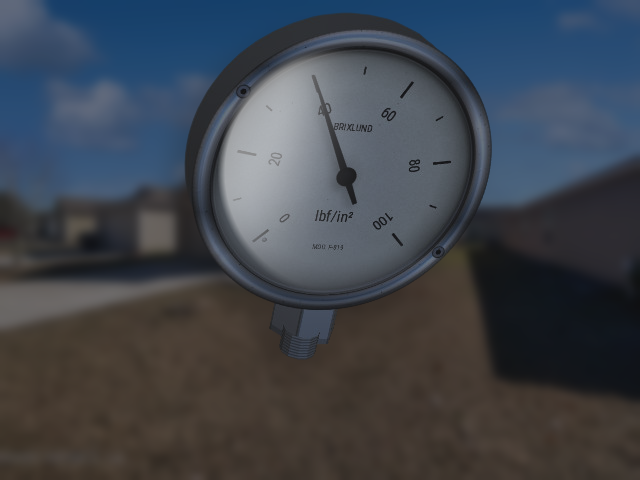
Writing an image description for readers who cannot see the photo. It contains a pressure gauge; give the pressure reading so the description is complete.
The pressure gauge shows 40 psi
